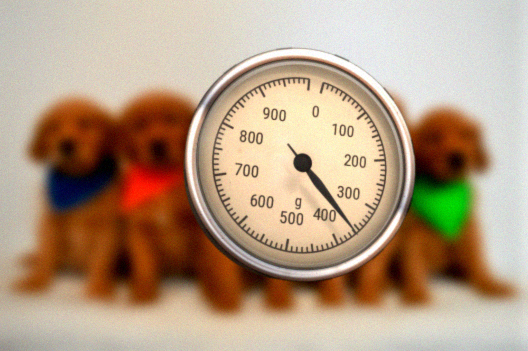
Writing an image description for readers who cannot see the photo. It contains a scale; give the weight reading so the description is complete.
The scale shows 360 g
